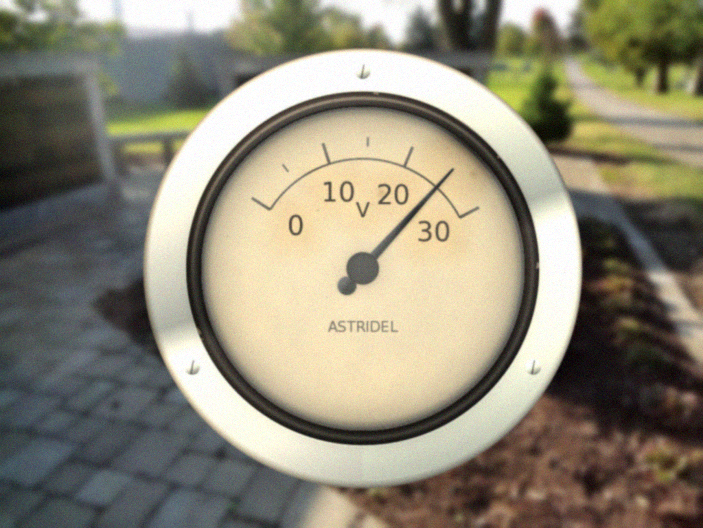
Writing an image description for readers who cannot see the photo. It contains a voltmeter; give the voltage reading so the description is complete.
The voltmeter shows 25 V
